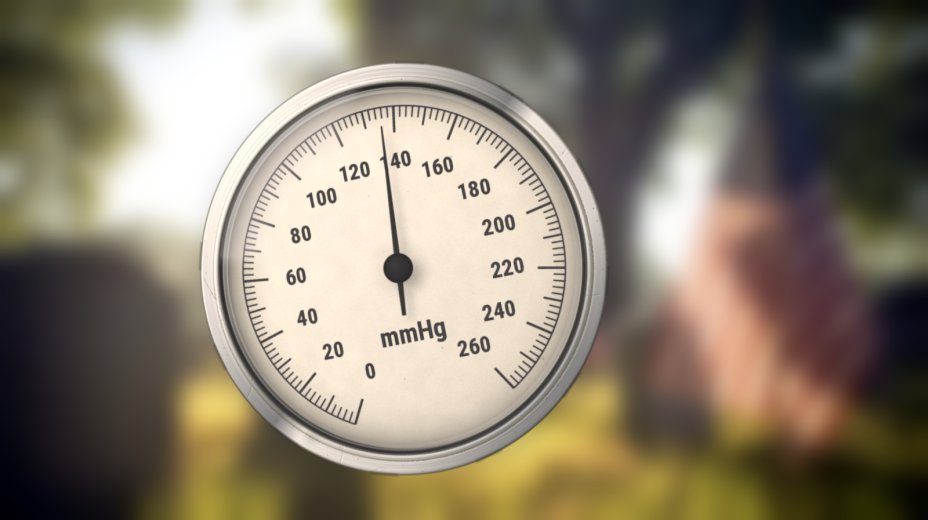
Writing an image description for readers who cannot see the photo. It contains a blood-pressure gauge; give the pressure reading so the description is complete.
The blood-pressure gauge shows 136 mmHg
